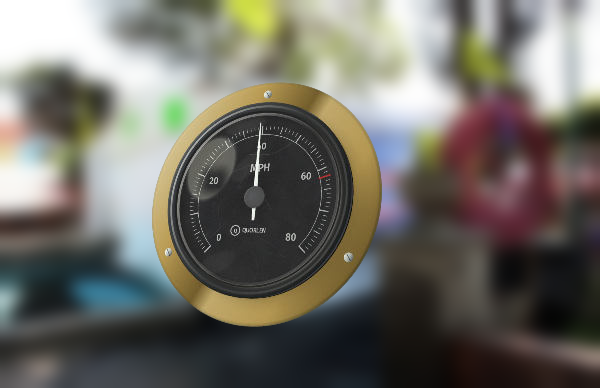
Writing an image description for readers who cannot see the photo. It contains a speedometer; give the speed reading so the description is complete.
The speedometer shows 40 mph
